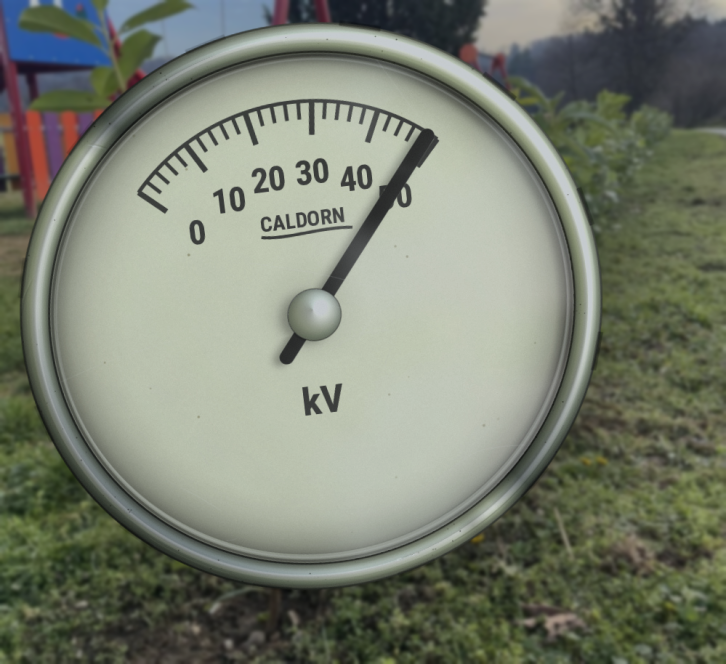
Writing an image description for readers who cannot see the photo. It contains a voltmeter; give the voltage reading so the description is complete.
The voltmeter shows 48 kV
